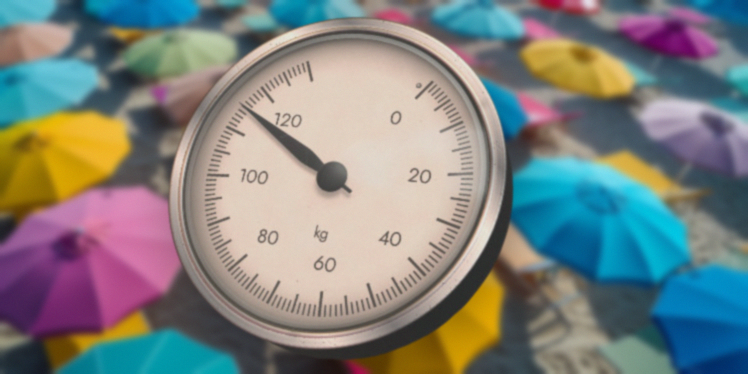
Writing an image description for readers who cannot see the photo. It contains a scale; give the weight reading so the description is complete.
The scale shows 115 kg
